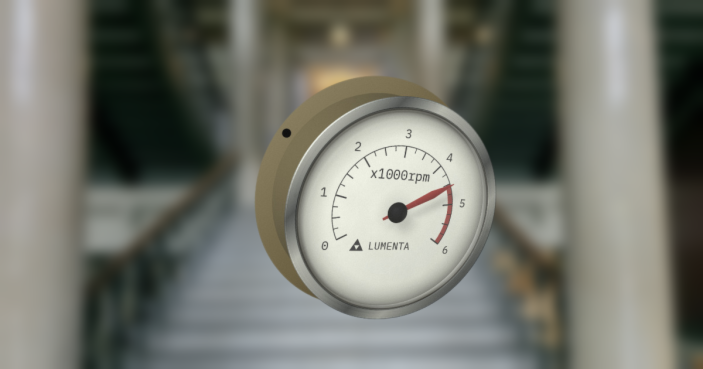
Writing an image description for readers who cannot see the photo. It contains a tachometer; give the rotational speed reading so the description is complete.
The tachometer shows 4500 rpm
